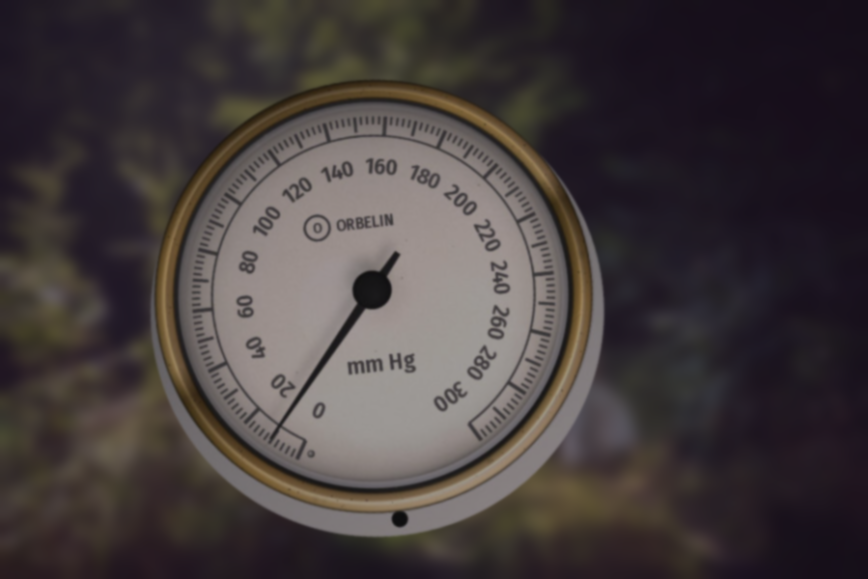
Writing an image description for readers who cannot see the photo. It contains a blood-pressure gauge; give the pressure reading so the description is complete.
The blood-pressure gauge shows 10 mmHg
